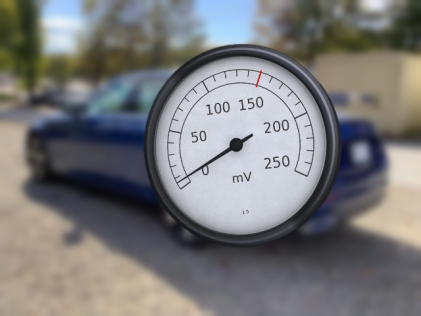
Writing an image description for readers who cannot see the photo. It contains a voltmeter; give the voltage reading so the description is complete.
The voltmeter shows 5 mV
